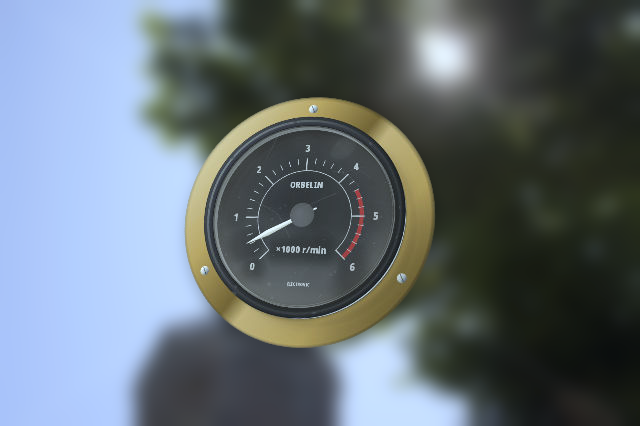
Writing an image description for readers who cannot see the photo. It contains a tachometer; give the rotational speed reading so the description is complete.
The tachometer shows 400 rpm
